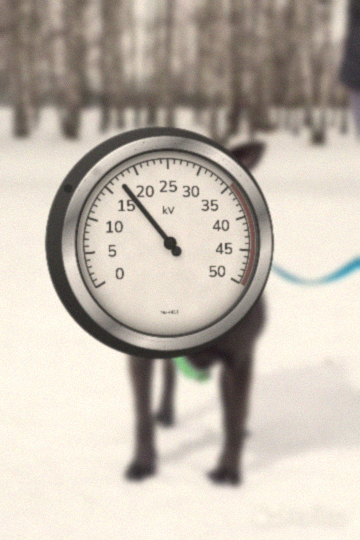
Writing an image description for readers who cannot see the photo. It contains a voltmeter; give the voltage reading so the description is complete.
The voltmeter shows 17 kV
